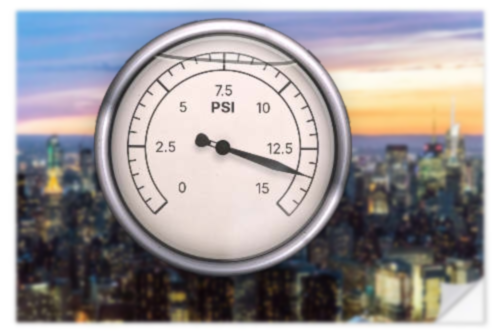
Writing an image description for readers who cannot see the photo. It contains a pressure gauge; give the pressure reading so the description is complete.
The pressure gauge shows 13.5 psi
